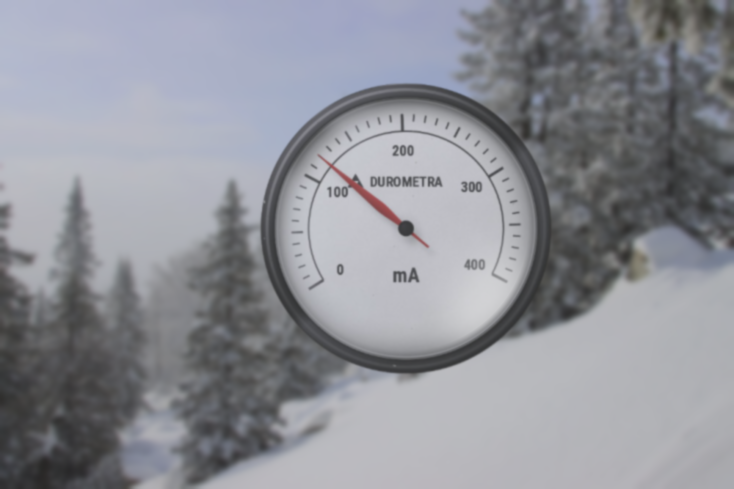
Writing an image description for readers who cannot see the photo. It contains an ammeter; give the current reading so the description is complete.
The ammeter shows 120 mA
